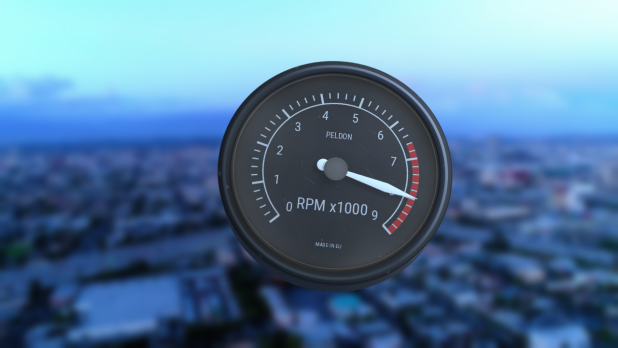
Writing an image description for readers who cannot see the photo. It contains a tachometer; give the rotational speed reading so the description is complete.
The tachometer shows 8000 rpm
